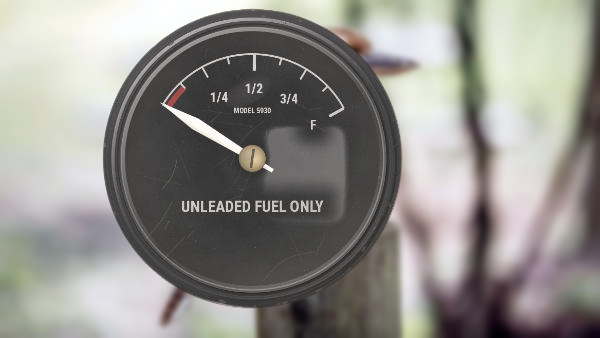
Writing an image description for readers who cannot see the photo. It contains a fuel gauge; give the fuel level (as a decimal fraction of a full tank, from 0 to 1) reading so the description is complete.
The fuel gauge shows 0
